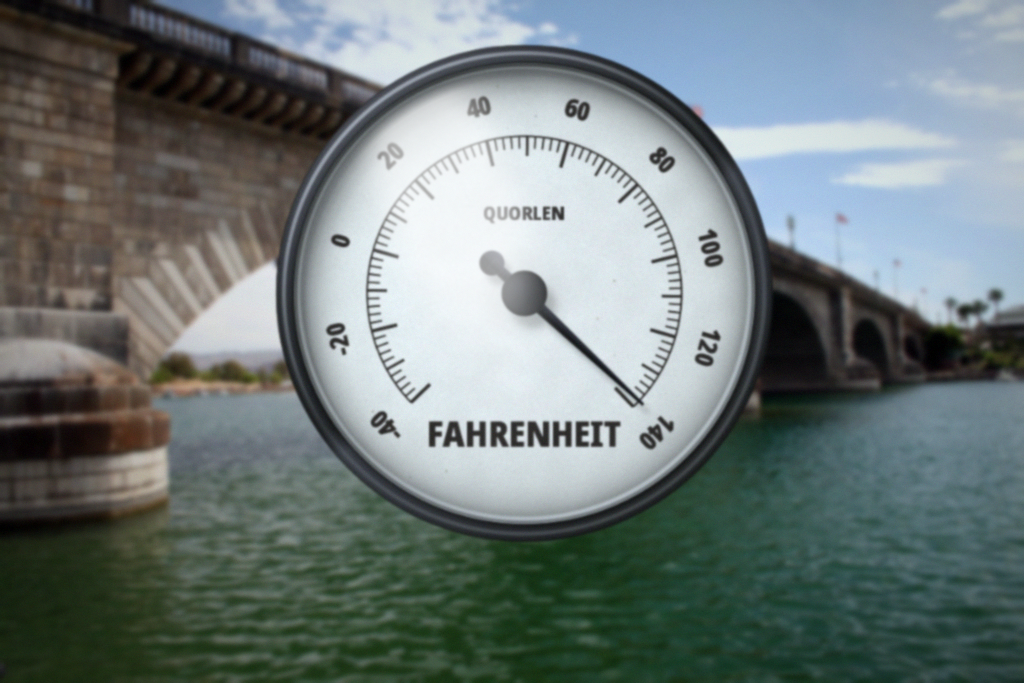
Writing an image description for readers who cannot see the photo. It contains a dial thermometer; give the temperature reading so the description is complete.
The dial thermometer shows 138 °F
